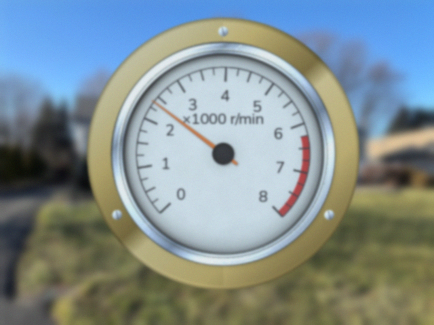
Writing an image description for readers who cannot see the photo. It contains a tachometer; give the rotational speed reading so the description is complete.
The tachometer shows 2375 rpm
